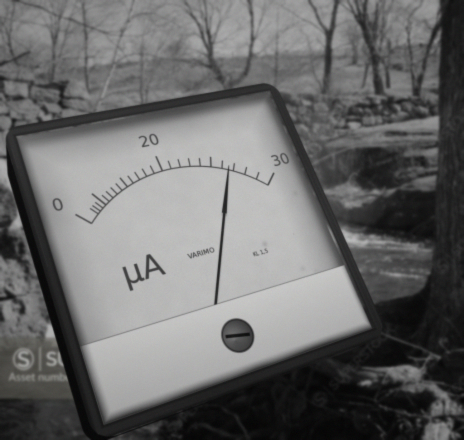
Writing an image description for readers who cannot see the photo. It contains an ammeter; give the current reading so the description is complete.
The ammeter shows 26.5 µA
